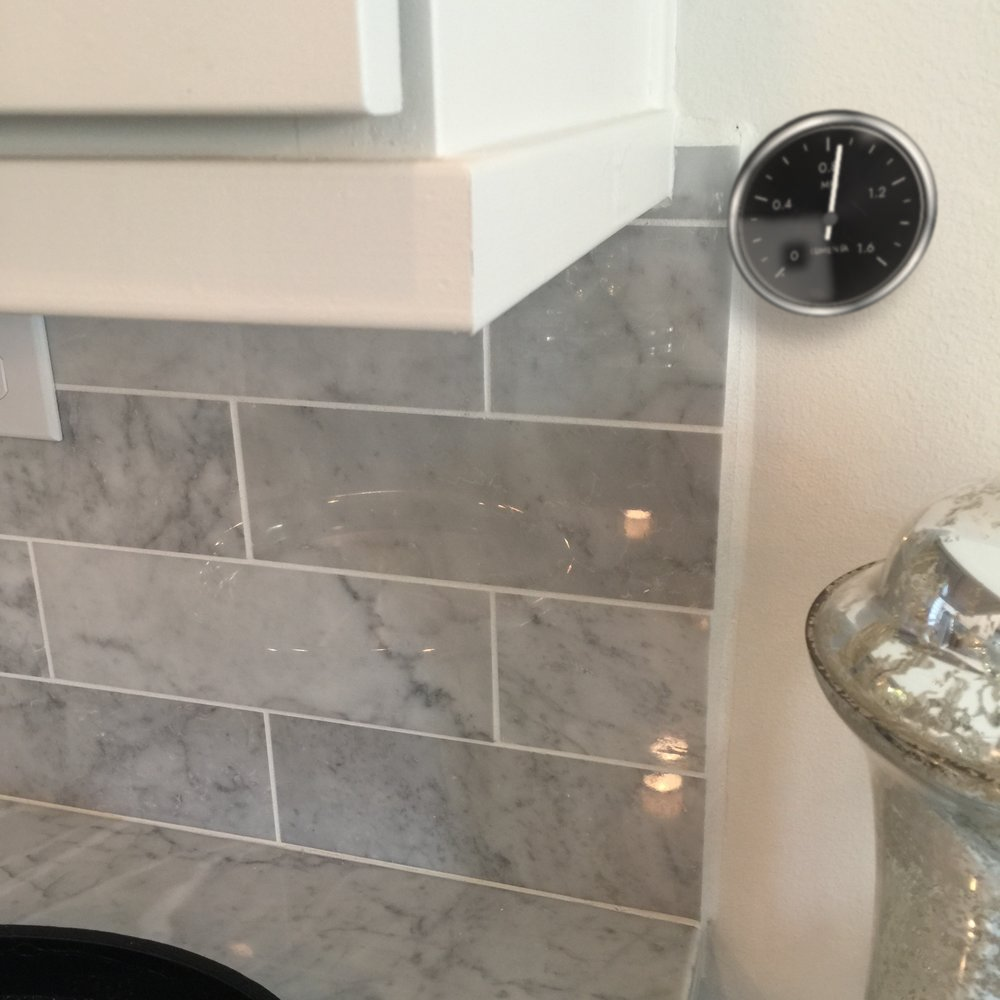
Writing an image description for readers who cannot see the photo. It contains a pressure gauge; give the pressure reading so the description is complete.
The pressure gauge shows 0.85 MPa
